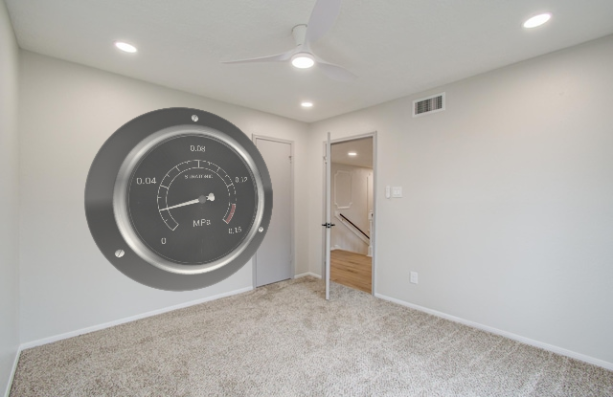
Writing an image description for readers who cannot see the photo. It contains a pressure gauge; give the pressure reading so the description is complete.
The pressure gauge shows 0.02 MPa
